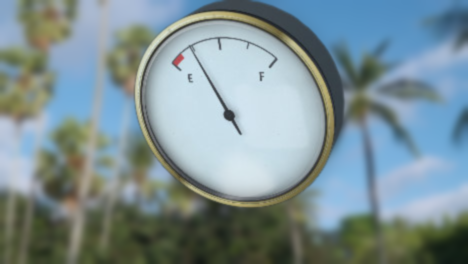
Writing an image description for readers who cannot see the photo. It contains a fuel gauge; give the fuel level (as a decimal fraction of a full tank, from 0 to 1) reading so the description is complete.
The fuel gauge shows 0.25
